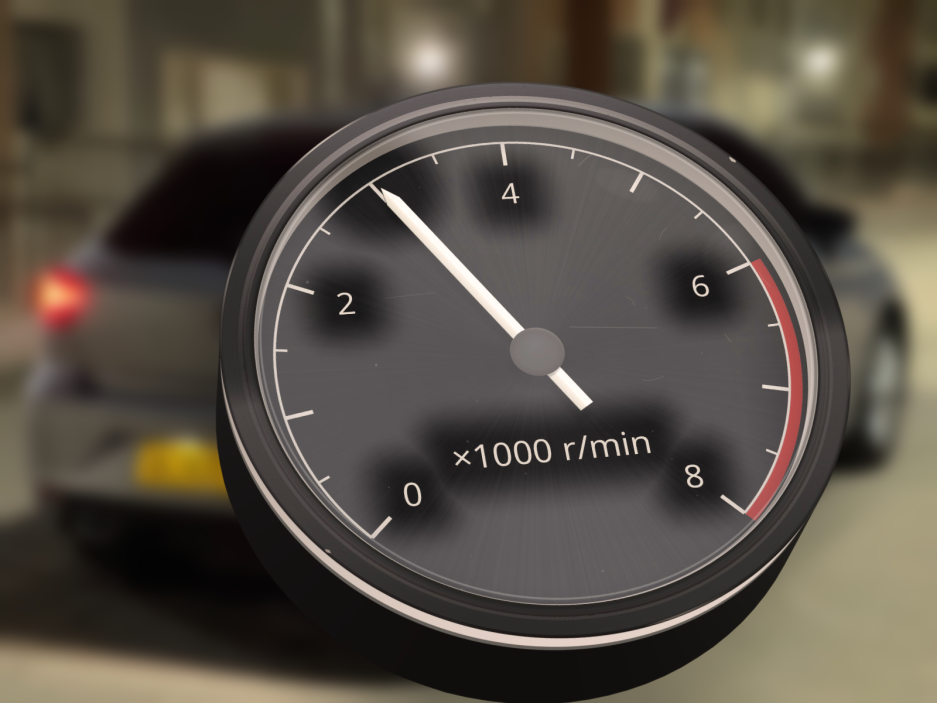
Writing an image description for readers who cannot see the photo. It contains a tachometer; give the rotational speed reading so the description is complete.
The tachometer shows 3000 rpm
